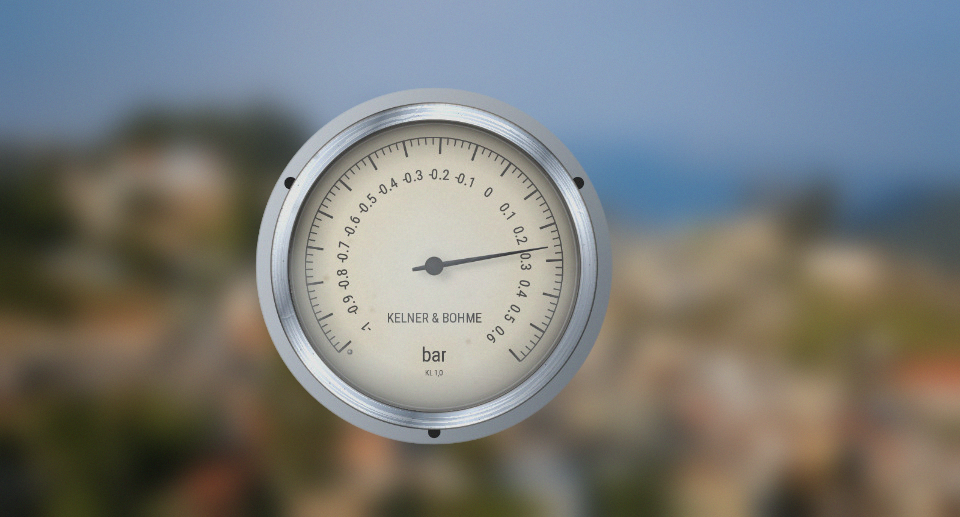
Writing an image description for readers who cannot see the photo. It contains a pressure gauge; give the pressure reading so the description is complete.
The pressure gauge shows 0.26 bar
